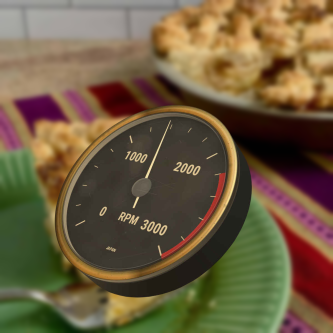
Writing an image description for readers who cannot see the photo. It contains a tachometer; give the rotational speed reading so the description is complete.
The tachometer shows 1400 rpm
